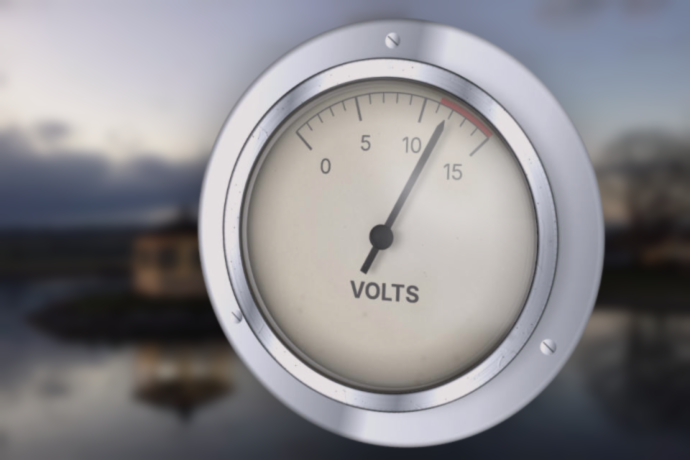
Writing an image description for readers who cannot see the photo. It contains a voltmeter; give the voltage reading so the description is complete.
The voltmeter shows 12 V
